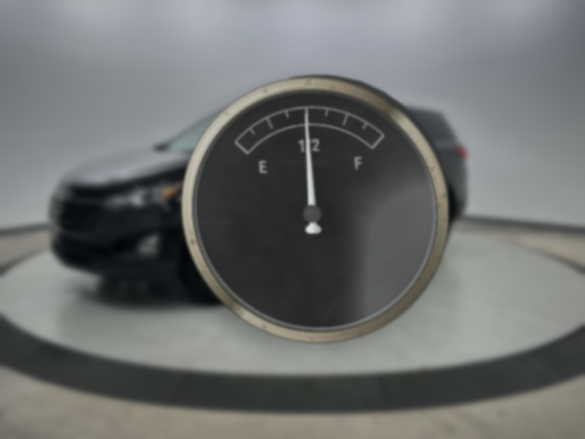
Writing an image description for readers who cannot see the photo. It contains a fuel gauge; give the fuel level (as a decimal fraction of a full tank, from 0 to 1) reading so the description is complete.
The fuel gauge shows 0.5
